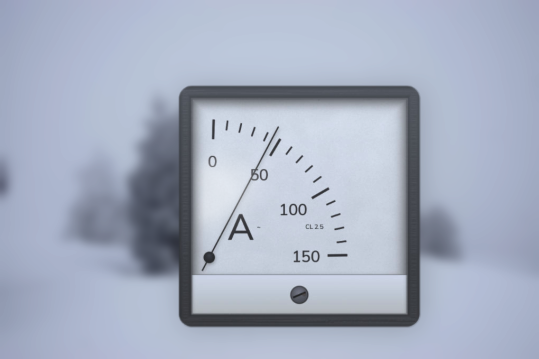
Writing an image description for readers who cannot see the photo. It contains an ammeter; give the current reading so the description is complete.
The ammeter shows 45 A
